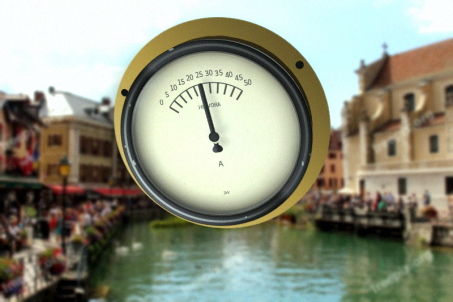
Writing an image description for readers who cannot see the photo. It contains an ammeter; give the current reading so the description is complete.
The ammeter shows 25 A
